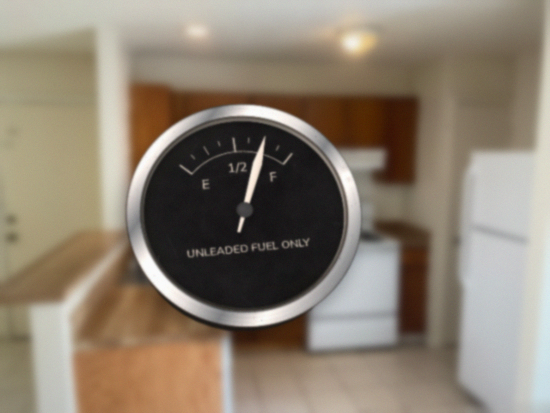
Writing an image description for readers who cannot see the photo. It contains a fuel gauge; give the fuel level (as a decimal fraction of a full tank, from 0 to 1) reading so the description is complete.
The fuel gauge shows 0.75
